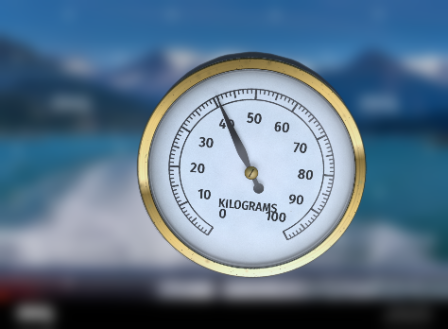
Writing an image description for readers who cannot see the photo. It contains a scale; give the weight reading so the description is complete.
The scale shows 41 kg
